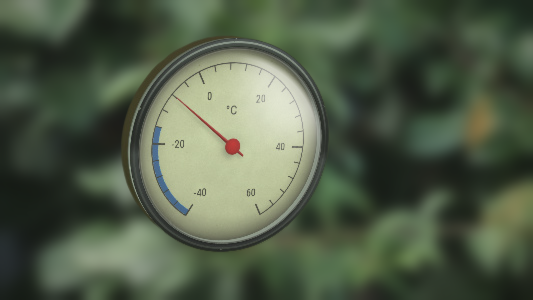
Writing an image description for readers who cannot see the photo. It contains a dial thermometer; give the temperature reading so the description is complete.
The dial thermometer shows -8 °C
